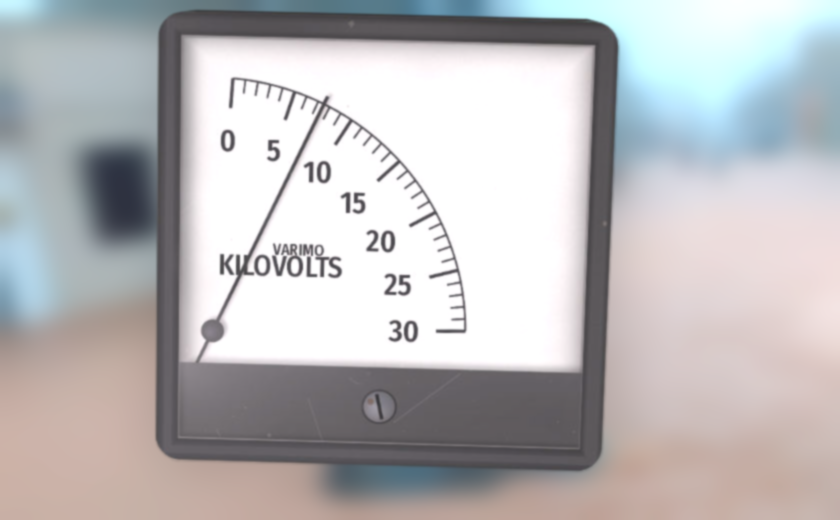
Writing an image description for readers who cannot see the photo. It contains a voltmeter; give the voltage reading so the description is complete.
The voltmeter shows 7.5 kV
